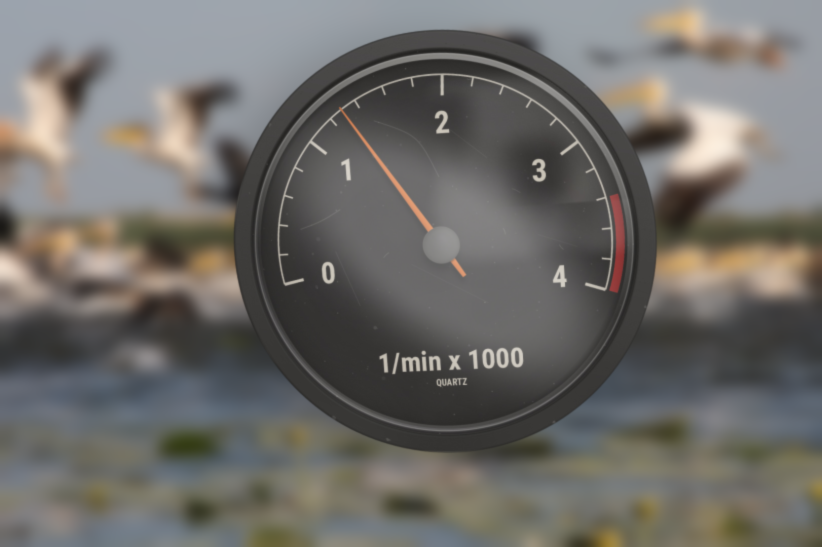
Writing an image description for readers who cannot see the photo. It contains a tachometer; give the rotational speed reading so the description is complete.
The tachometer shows 1300 rpm
